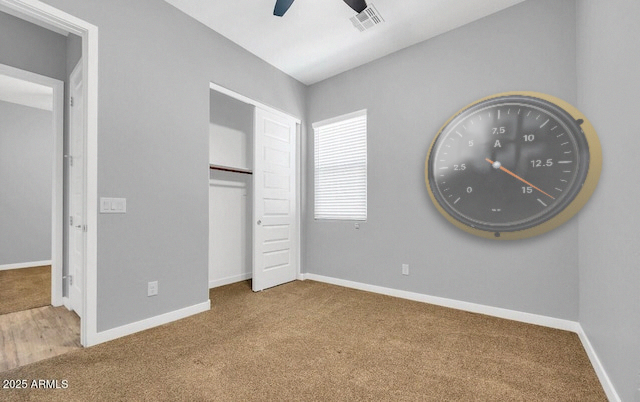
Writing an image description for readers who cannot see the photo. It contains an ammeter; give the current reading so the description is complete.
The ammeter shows 14.5 A
